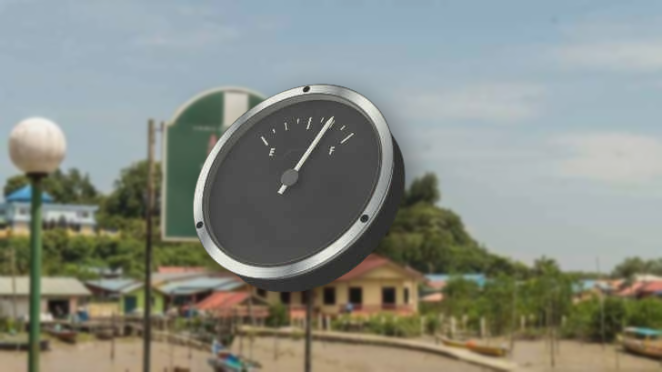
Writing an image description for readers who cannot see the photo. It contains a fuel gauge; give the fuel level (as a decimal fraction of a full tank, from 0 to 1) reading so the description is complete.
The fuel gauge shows 0.75
